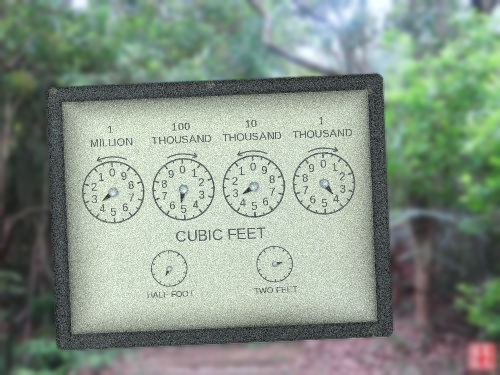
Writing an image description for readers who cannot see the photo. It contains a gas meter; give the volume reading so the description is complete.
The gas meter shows 353400 ft³
